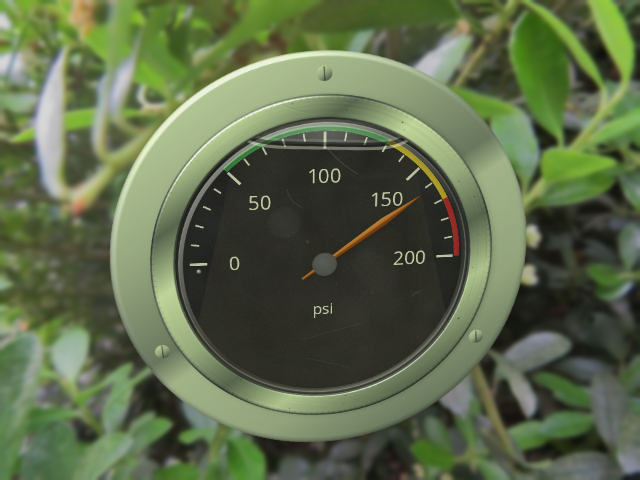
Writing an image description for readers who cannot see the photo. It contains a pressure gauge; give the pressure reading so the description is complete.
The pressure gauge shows 160 psi
